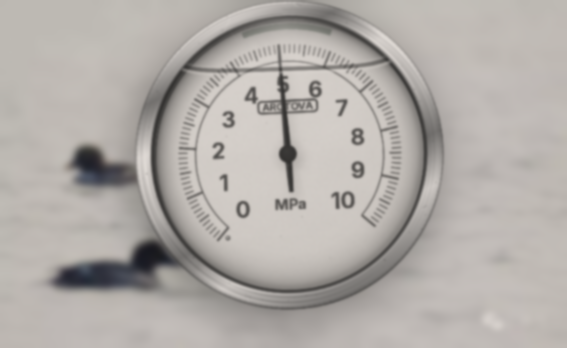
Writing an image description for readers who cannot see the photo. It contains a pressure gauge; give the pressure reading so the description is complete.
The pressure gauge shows 5 MPa
